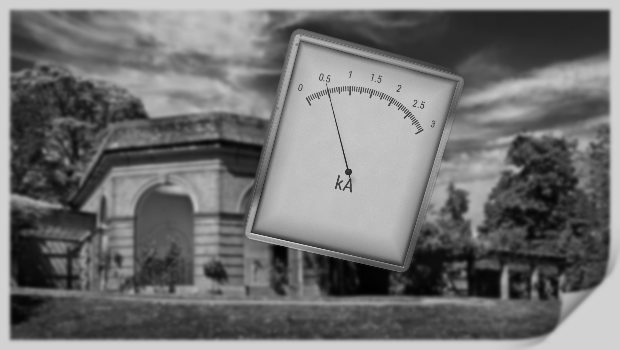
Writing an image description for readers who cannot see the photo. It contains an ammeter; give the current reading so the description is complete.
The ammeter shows 0.5 kA
